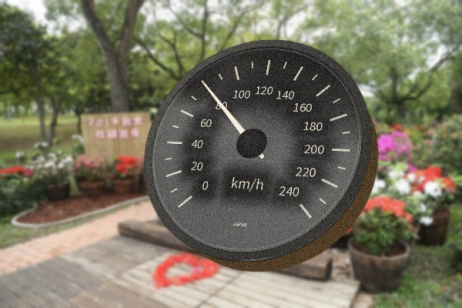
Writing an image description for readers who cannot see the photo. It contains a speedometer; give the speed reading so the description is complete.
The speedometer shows 80 km/h
